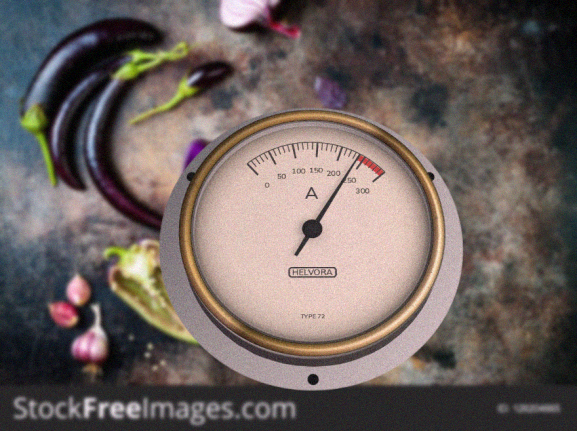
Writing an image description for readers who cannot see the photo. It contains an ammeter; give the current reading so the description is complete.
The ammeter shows 240 A
